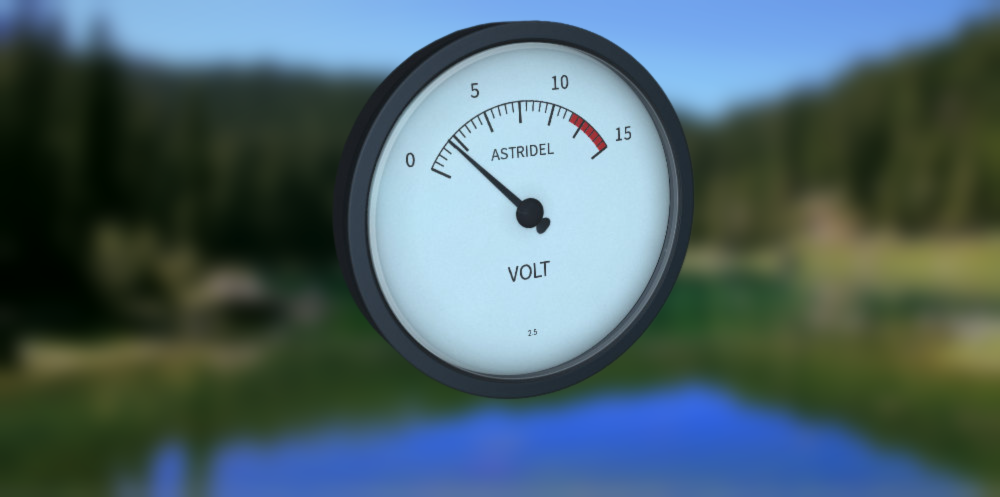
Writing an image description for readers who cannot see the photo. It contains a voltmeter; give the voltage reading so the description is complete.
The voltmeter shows 2 V
